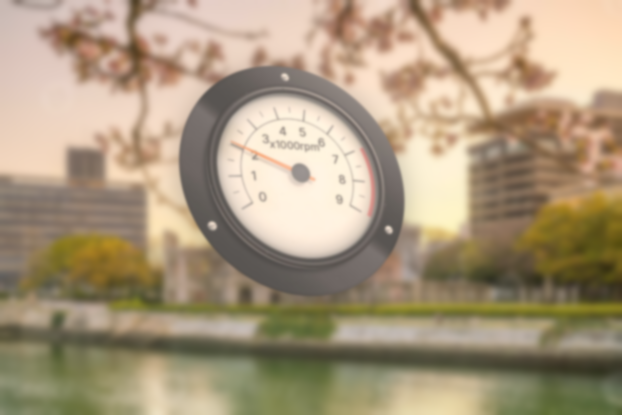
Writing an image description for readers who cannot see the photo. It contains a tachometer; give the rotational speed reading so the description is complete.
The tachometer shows 2000 rpm
